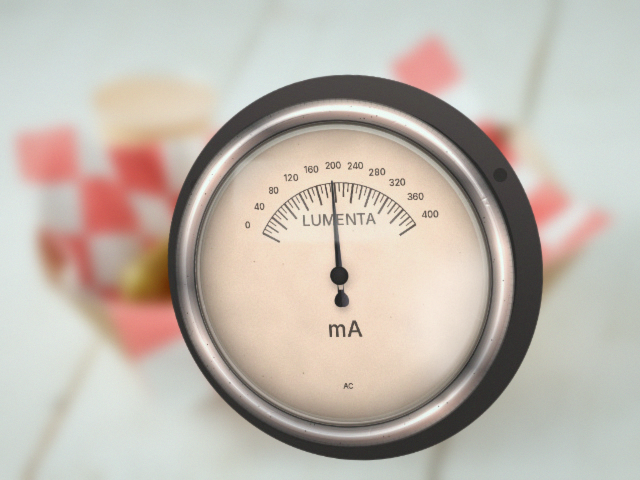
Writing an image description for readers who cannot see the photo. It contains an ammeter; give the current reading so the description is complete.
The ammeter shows 200 mA
